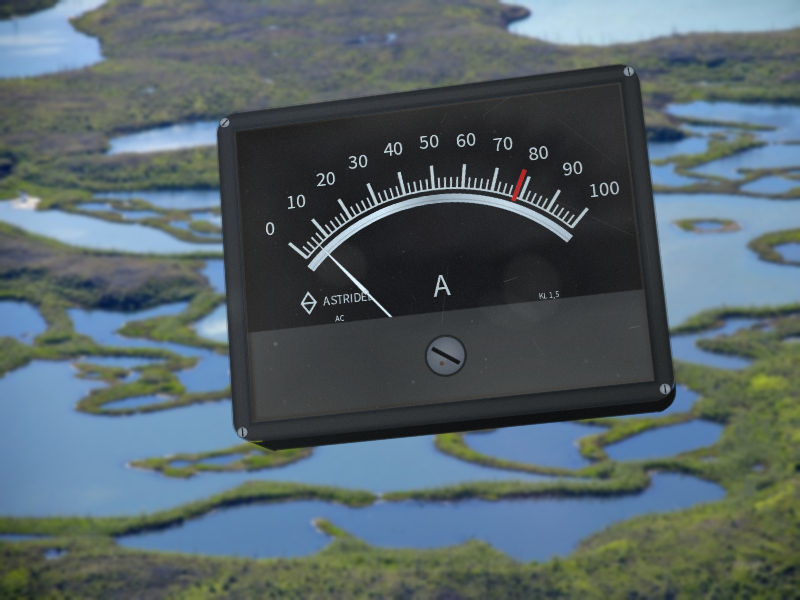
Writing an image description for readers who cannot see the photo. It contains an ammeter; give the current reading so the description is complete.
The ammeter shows 6 A
